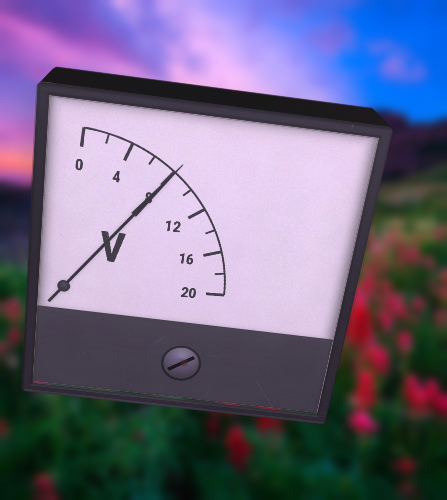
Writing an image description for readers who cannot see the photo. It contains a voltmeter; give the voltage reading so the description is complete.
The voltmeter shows 8 V
